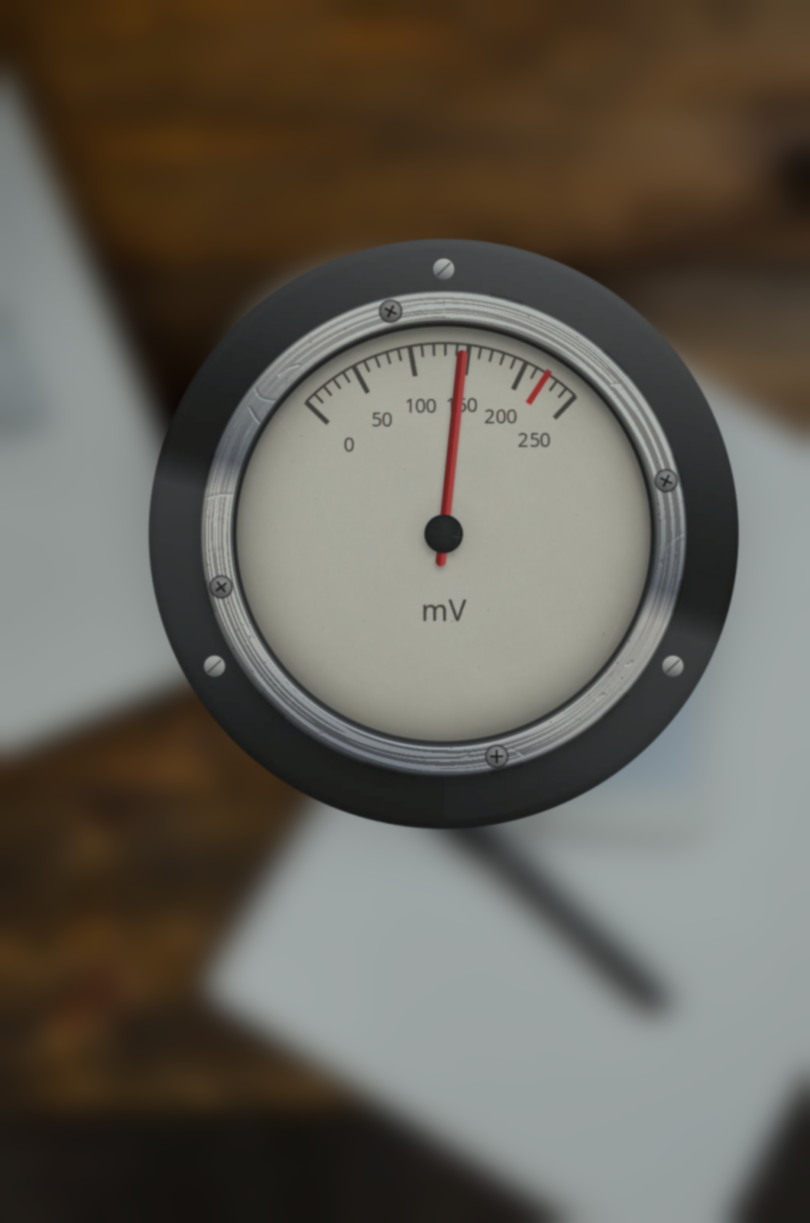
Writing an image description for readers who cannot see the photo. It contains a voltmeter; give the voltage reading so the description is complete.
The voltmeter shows 145 mV
